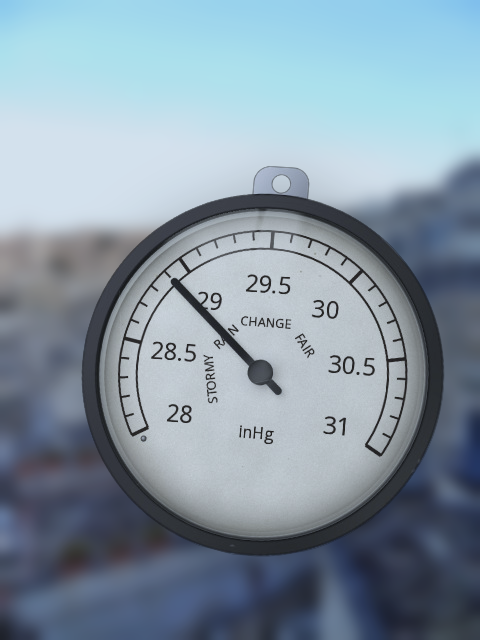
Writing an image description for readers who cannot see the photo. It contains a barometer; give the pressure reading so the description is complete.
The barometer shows 28.9 inHg
